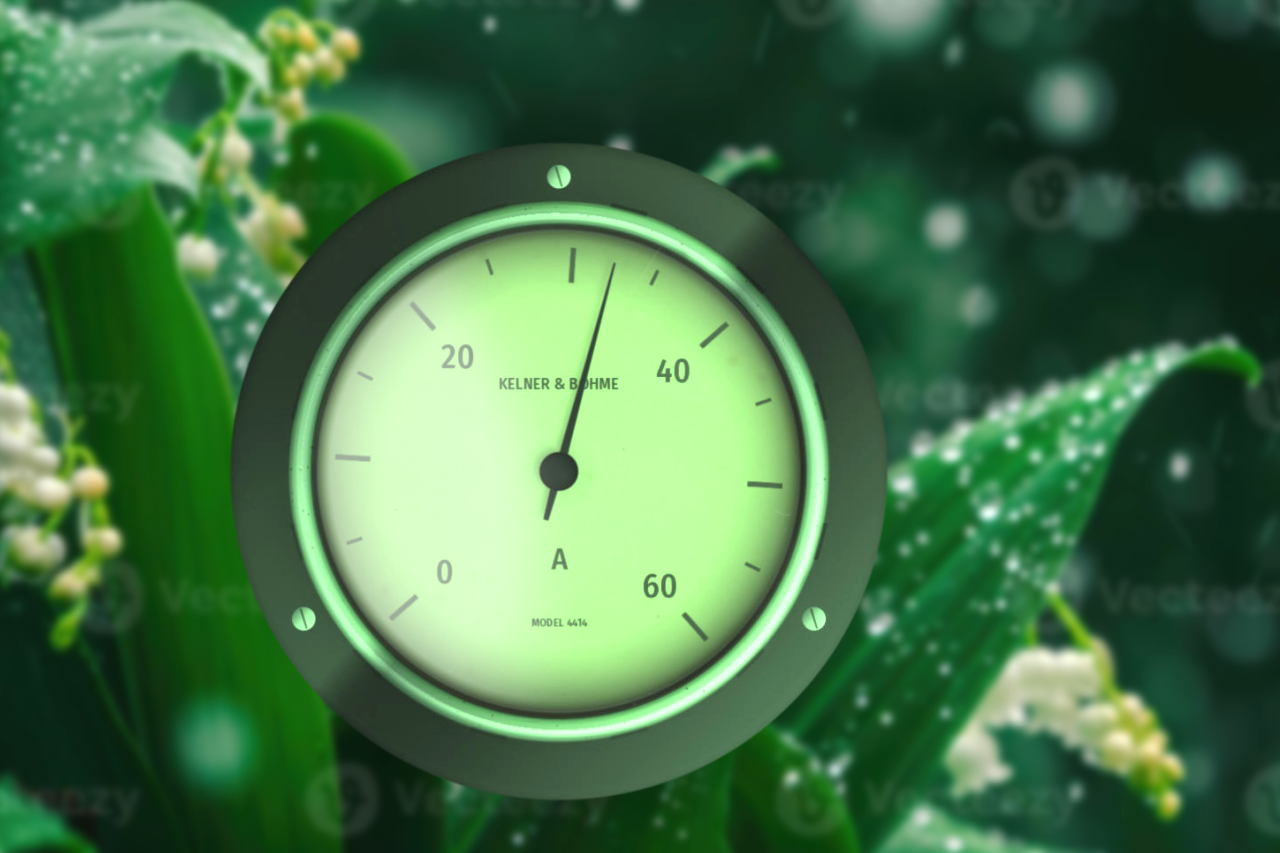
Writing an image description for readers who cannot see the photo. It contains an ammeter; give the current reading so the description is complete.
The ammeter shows 32.5 A
